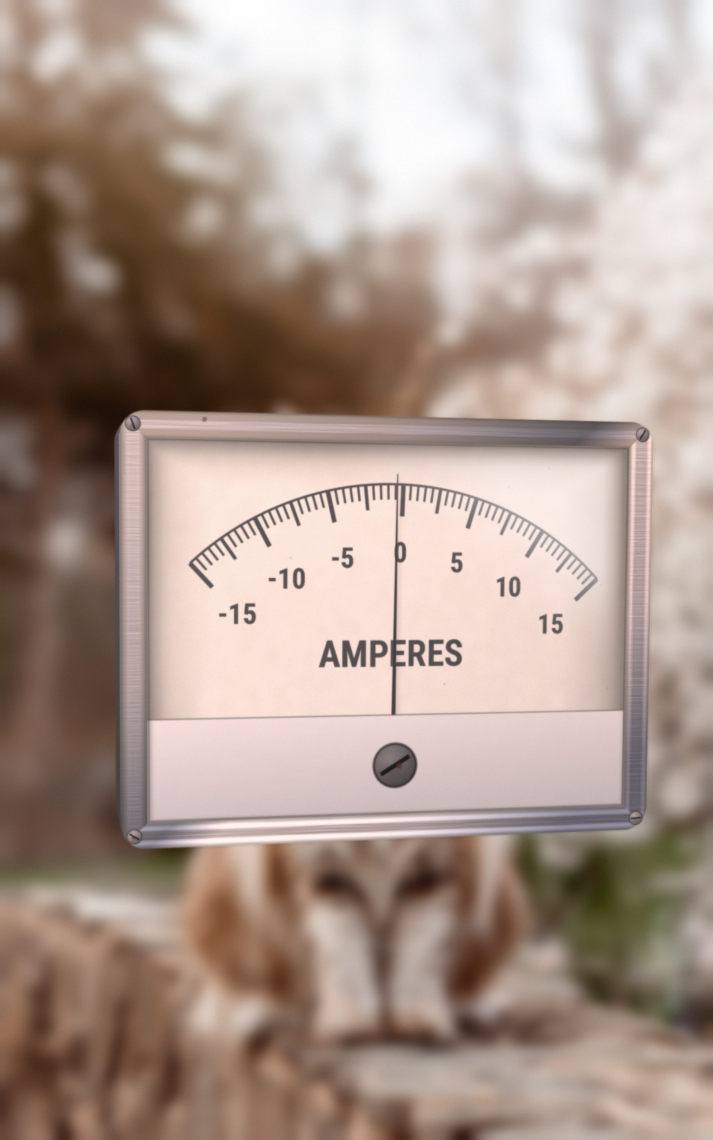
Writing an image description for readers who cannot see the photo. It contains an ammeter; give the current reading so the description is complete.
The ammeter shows -0.5 A
